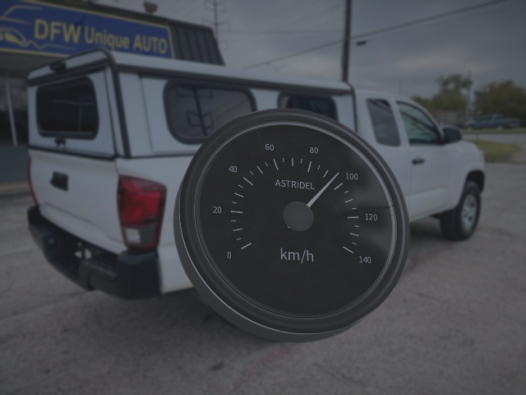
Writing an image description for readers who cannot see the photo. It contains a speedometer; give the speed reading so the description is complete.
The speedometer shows 95 km/h
